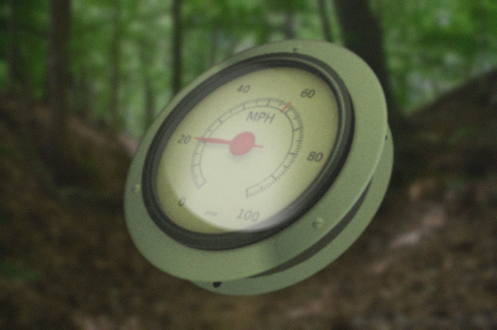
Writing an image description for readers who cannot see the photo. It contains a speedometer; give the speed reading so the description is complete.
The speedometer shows 20 mph
